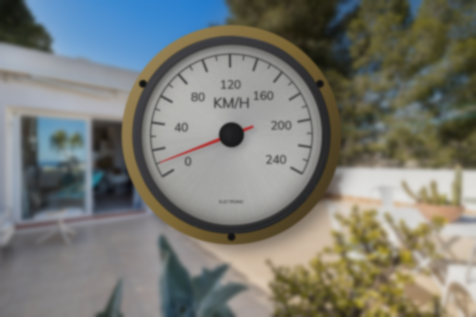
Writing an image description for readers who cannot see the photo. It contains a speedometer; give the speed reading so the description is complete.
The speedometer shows 10 km/h
